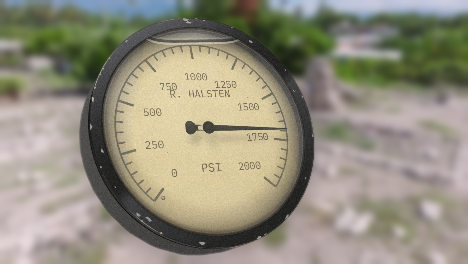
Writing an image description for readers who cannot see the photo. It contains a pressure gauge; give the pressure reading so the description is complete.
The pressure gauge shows 1700 psi
